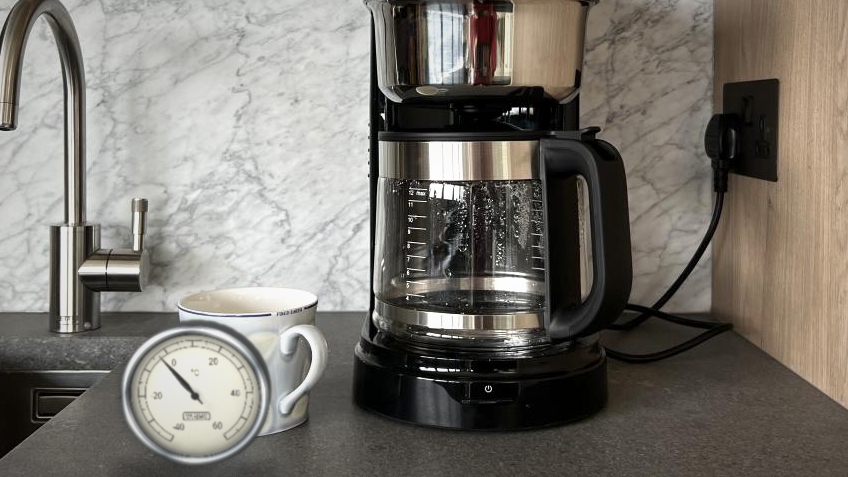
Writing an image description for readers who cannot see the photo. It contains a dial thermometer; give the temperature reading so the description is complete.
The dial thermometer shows -2.5 °C
